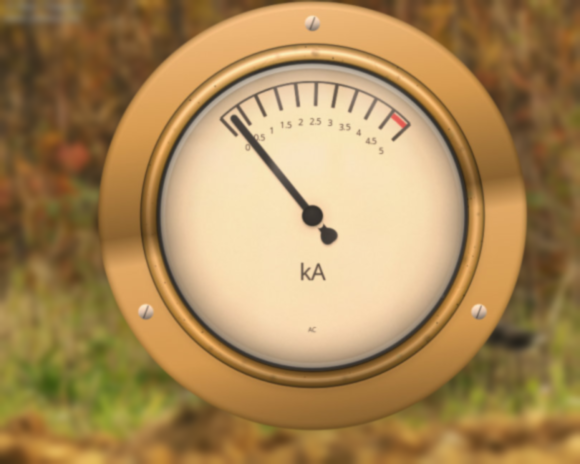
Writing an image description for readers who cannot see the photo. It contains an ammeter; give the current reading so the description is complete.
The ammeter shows 0.25 kA
